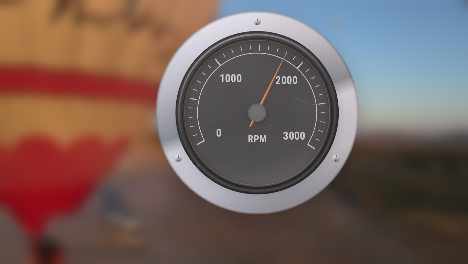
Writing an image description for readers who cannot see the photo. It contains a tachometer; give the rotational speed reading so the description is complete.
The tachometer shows 1800 rpm
